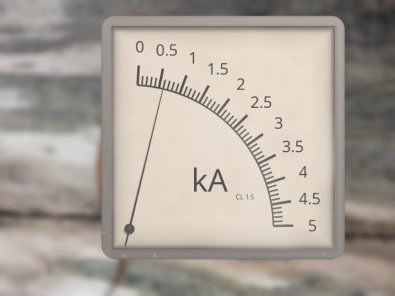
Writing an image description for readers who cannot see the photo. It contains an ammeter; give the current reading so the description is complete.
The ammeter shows 0.6 kA
